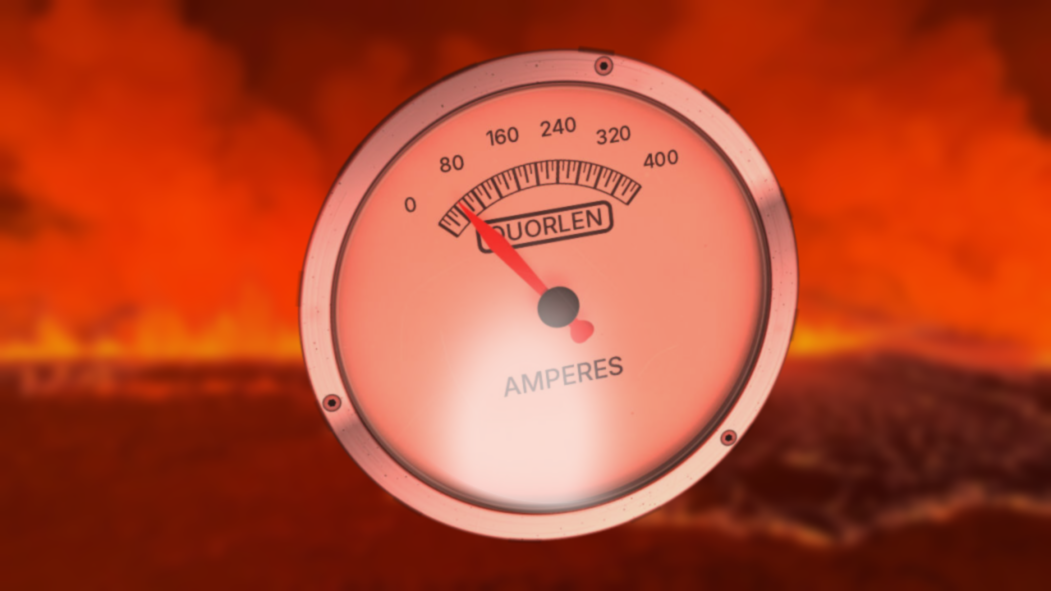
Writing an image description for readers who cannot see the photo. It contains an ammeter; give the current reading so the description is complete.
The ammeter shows 50 A
